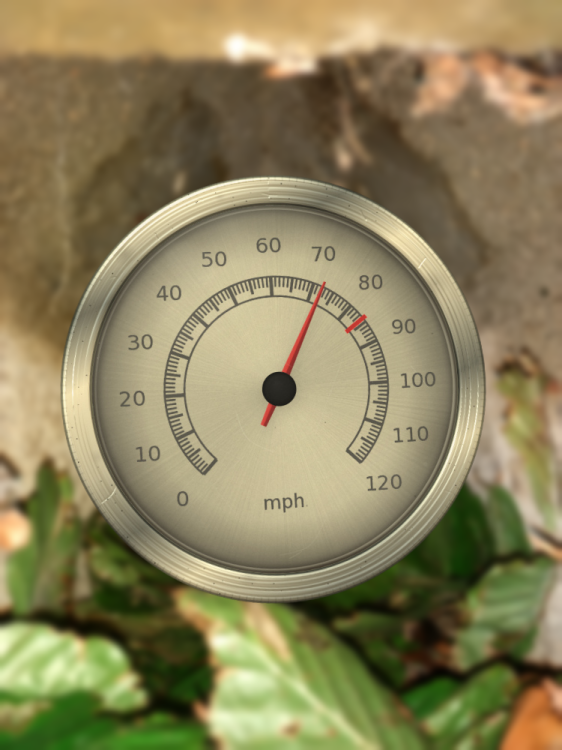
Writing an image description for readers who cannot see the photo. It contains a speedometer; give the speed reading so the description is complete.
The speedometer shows 72 mph
